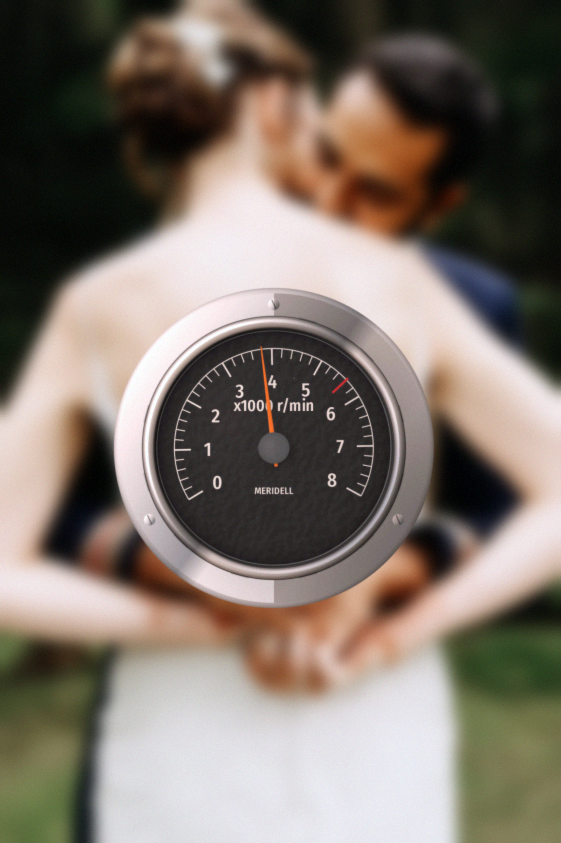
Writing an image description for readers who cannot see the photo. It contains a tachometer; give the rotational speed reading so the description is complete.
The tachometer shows 3800 rpm
